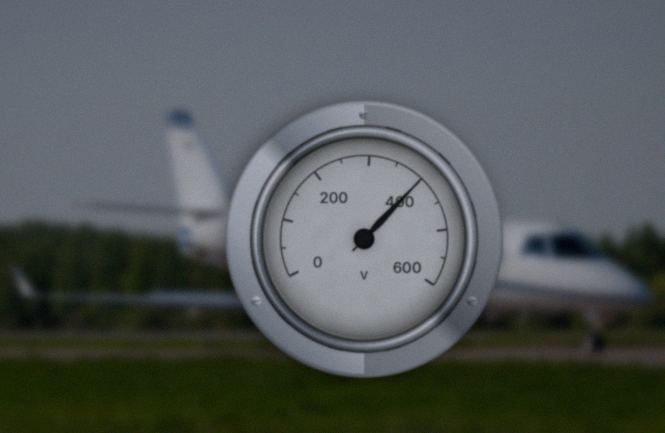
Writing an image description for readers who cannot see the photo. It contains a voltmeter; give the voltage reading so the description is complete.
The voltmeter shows 400 V
